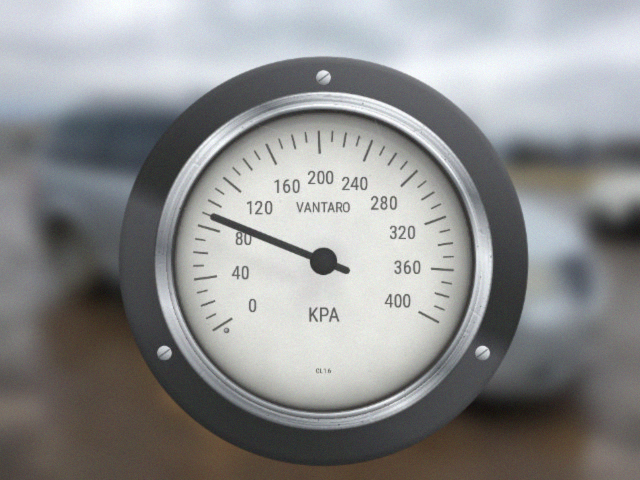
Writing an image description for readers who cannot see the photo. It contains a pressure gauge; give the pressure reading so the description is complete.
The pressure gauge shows 90 kPa
